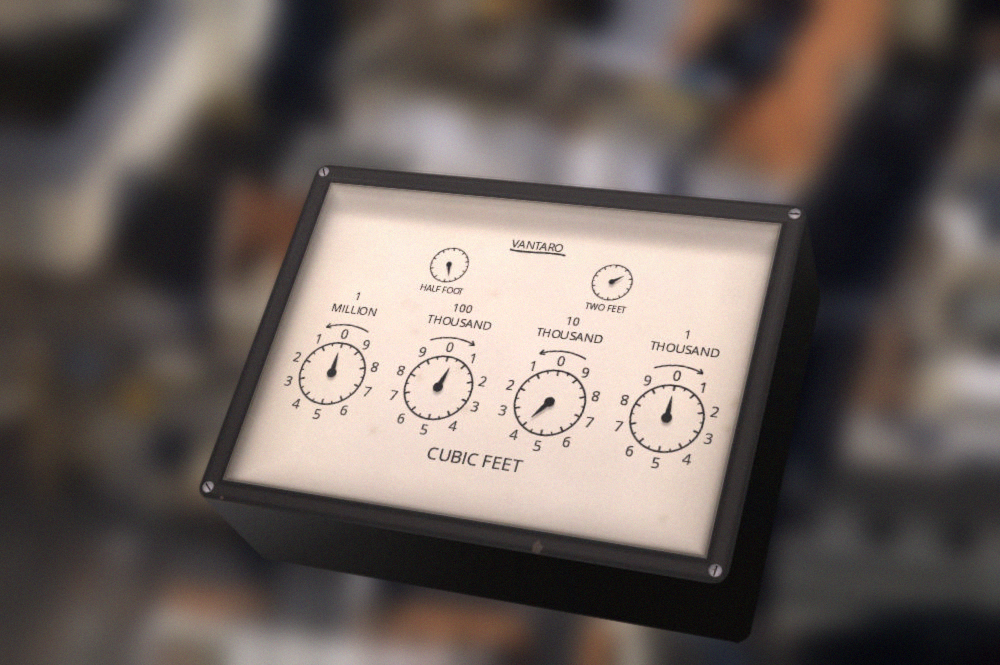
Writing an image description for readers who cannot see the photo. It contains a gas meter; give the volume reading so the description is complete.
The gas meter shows 4000 ft³
